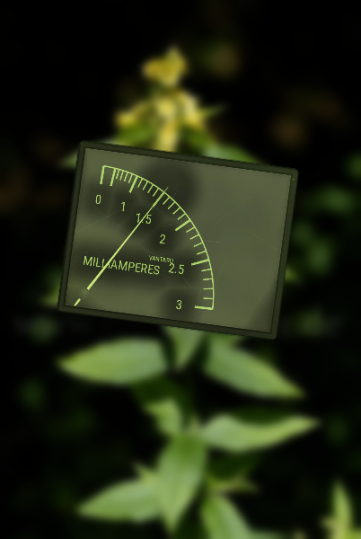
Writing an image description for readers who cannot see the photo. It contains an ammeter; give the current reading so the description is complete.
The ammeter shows 1.5 mA
